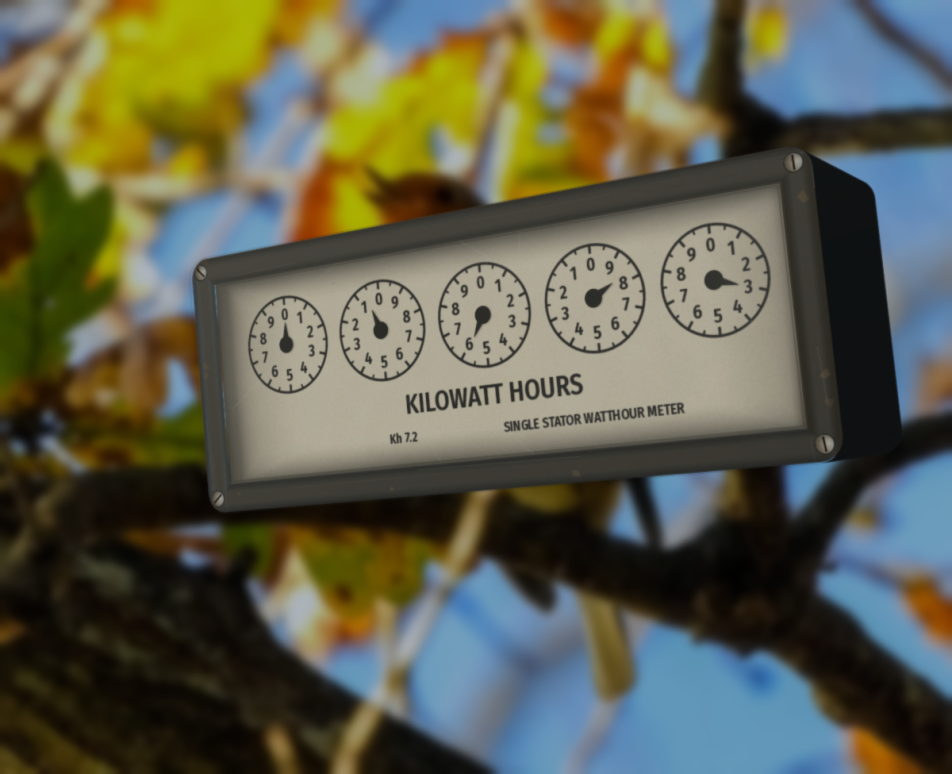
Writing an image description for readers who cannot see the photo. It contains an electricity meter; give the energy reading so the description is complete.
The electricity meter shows 583 kWh
